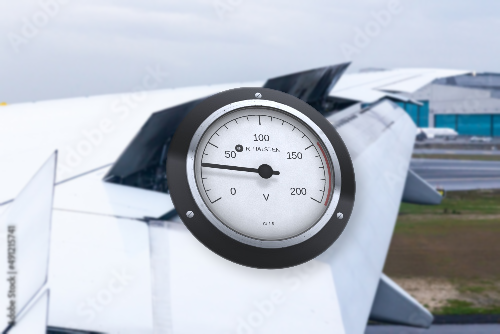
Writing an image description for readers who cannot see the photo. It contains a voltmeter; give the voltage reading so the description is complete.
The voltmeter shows 30 V
